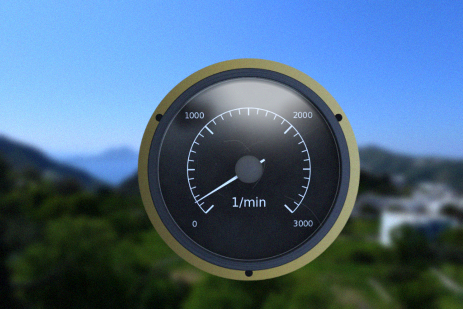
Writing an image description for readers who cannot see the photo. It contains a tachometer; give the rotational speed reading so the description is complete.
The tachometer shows 150 rpm
